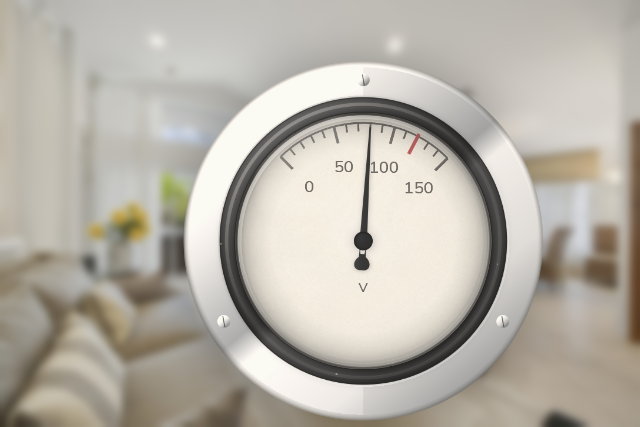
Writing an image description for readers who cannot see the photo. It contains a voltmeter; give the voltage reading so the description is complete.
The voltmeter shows 80 V
